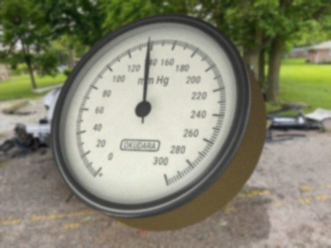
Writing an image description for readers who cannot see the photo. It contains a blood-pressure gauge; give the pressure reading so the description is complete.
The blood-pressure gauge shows 140 mmHg
